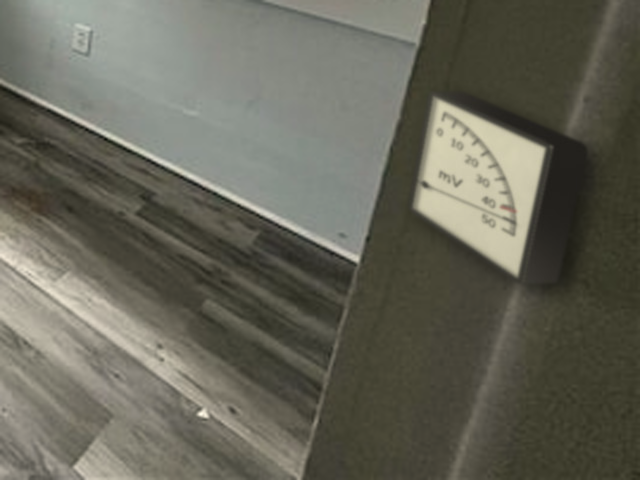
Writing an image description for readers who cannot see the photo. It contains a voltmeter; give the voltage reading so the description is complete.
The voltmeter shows 45 mV
